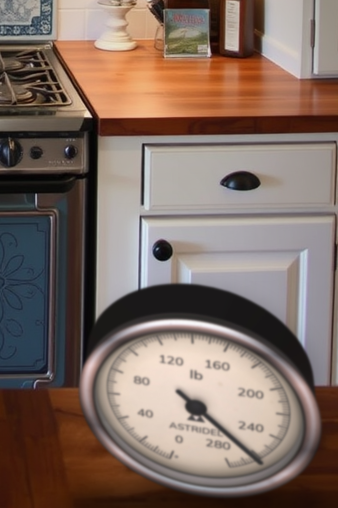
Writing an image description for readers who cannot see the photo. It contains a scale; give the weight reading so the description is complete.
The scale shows 260 lb
